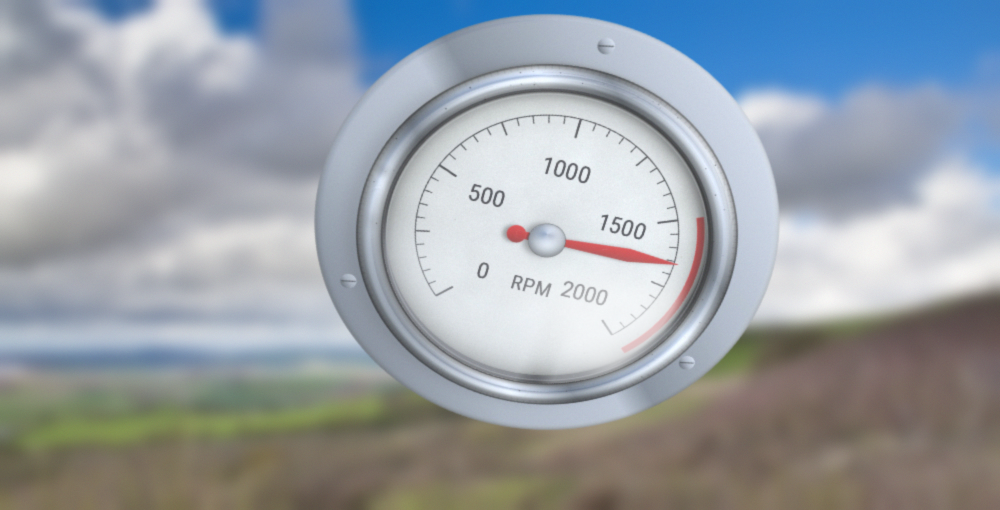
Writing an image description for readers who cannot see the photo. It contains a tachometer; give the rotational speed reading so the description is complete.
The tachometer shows 1650 rpm
